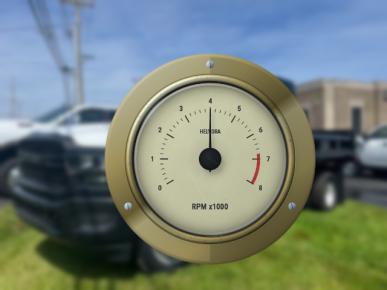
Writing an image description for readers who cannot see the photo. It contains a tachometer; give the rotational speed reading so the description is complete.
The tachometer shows 4000 rpm
